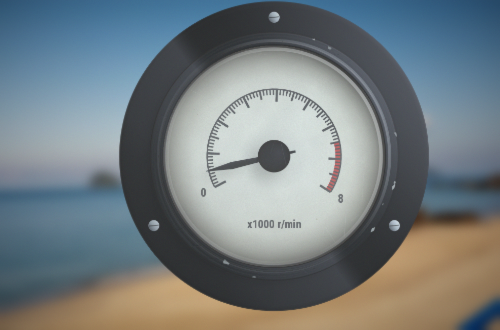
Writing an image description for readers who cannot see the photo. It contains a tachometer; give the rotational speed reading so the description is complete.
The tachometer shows 500 rpm
